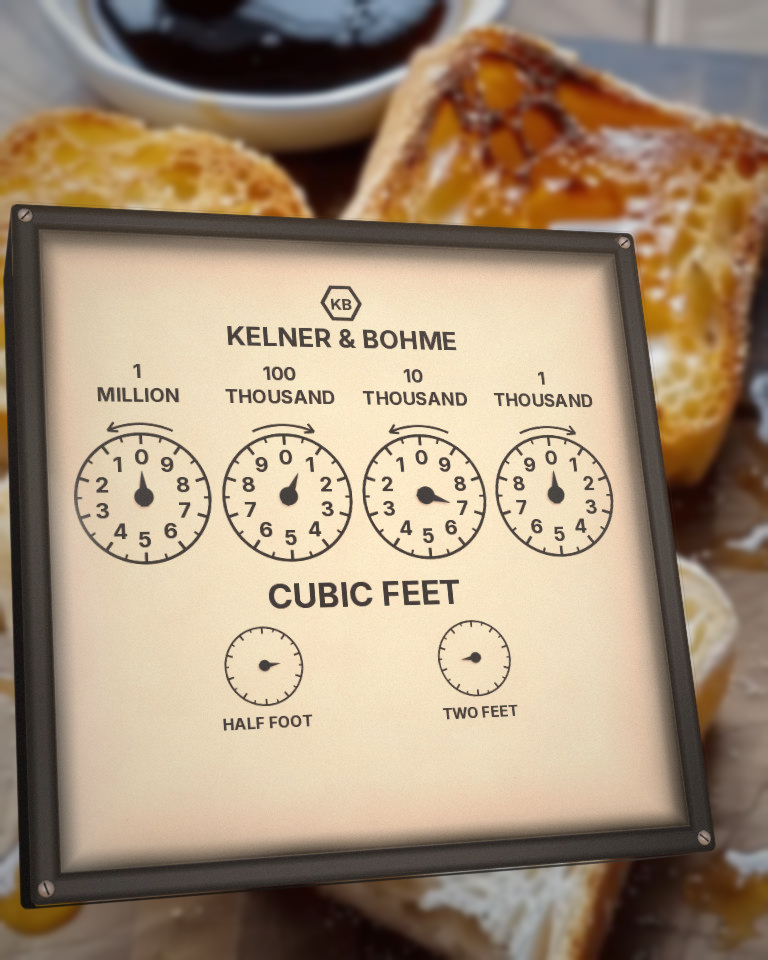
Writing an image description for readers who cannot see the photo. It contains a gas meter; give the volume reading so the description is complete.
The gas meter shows 7000 ft³
